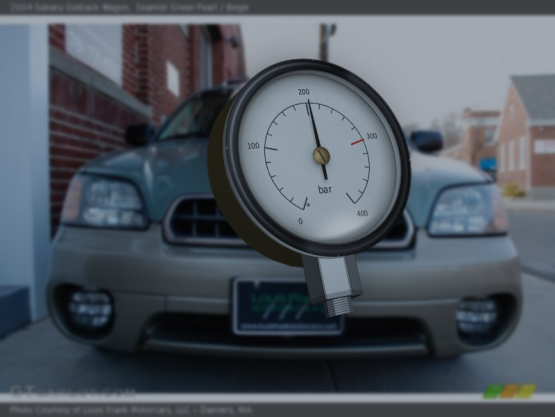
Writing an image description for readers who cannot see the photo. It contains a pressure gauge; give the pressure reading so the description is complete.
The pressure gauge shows 200 bar
